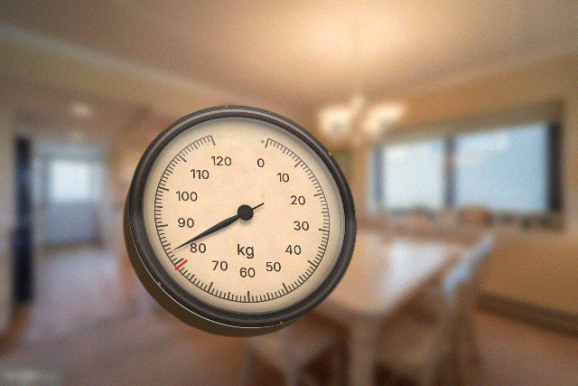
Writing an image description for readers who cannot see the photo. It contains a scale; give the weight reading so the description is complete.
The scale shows 83 kg
